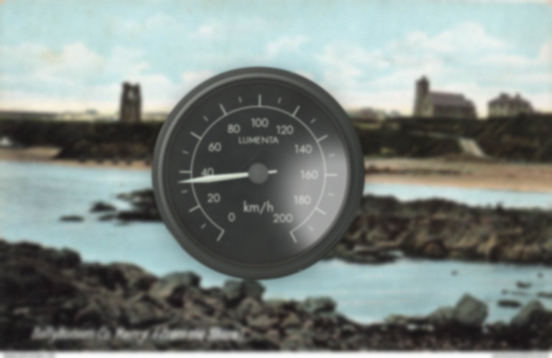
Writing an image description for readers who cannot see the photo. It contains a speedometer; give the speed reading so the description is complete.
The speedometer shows 35 km/h
